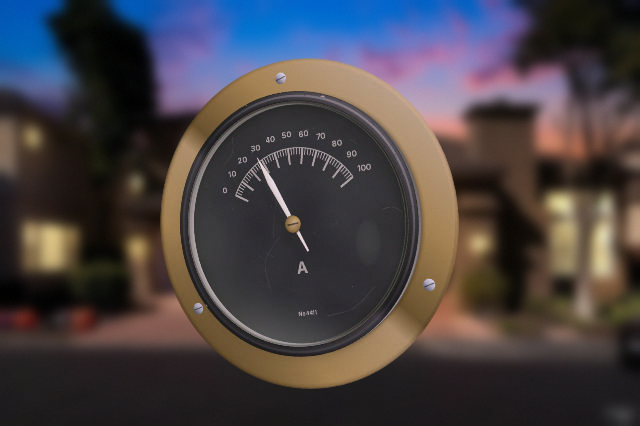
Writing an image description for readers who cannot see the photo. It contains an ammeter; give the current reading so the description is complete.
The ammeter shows 30 A
